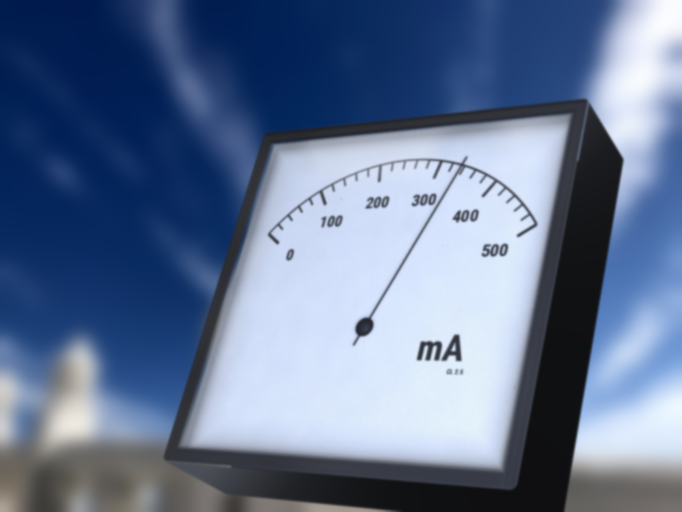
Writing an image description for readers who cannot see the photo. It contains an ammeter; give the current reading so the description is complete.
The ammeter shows 340 mA
